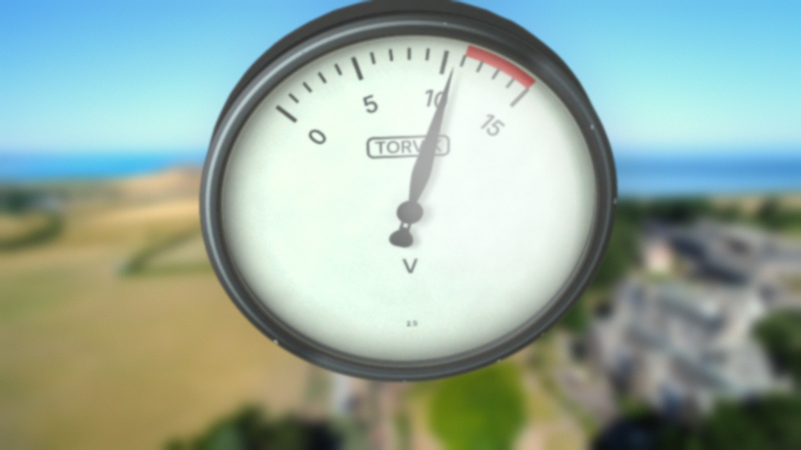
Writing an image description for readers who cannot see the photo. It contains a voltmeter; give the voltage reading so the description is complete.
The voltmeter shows 10.5 V
